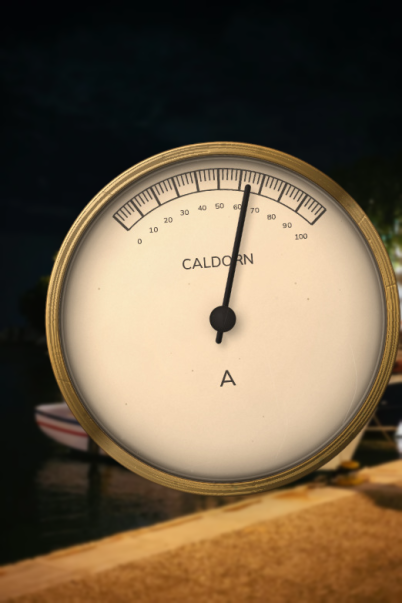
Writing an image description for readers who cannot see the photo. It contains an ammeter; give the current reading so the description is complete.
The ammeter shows 64 A
